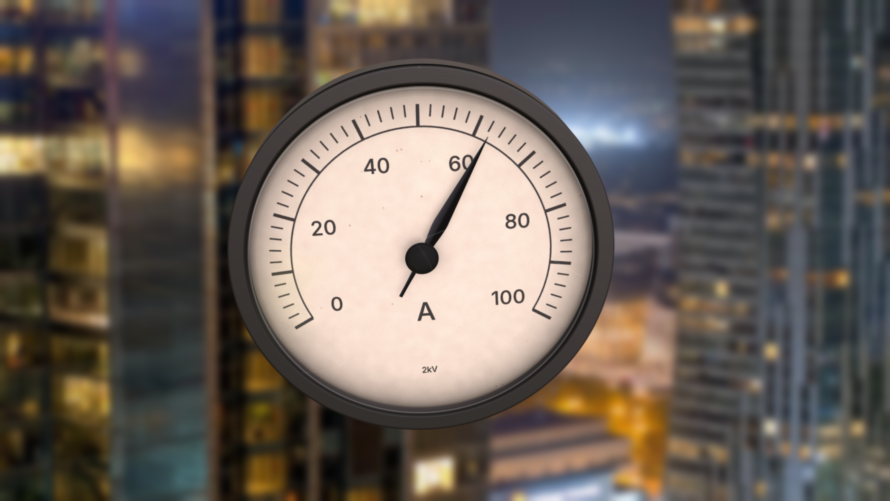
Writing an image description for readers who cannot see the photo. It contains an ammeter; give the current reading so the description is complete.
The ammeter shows 62 A
